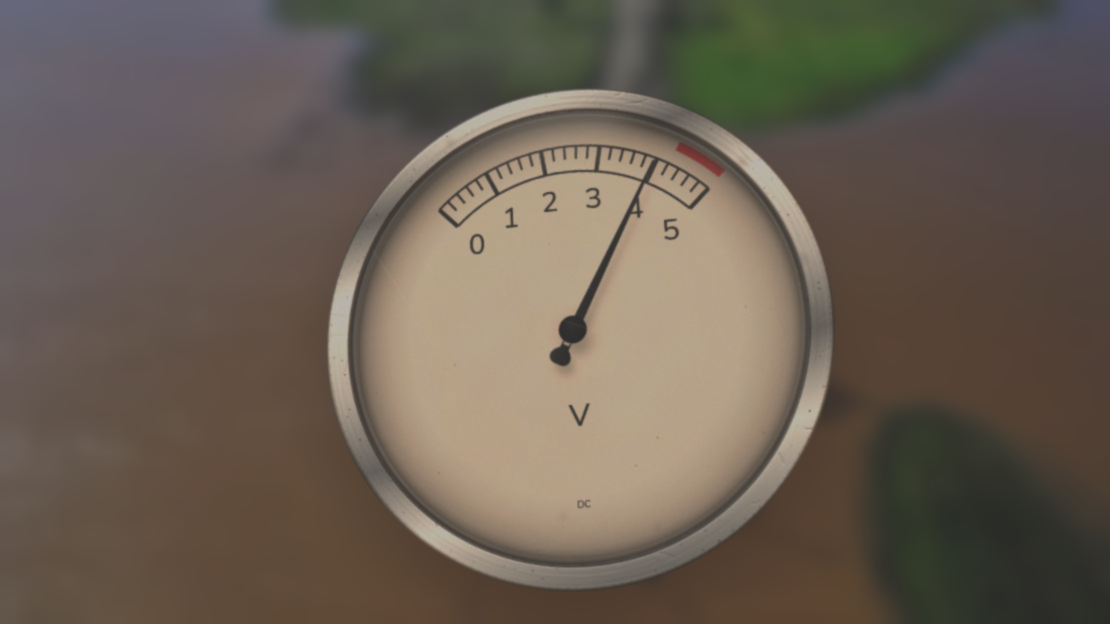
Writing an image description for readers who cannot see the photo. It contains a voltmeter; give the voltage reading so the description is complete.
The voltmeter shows 4 V
